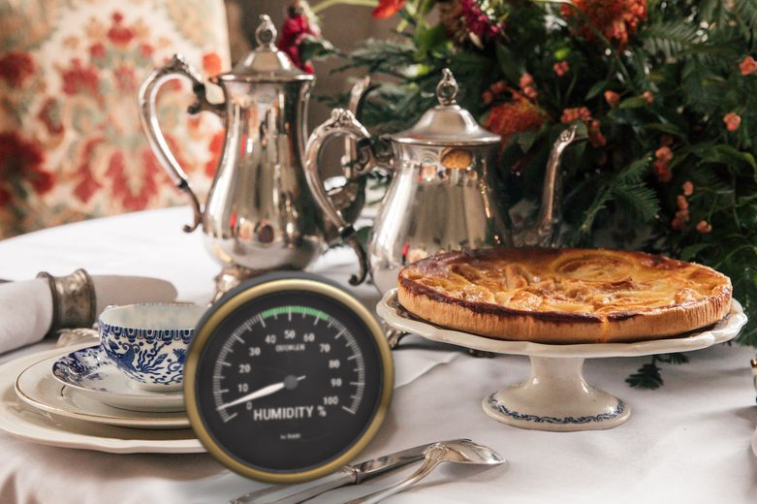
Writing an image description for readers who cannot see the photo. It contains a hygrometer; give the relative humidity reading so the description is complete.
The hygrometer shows 5 %
